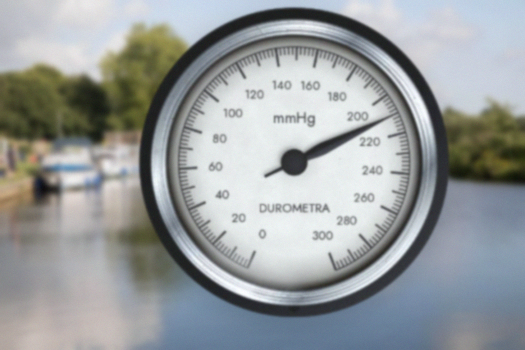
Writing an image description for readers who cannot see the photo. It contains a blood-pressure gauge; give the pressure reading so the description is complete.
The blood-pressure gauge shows 210 mmHg
